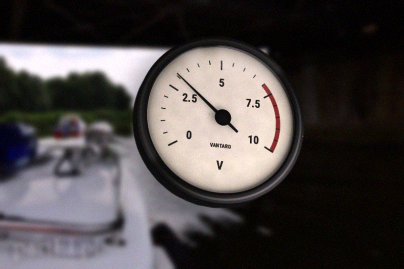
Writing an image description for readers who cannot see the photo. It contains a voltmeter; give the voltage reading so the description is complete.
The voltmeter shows 3 V
